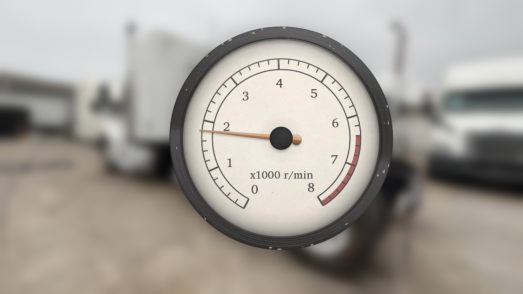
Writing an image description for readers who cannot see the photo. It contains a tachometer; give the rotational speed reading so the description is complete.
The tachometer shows 1800 rpm
